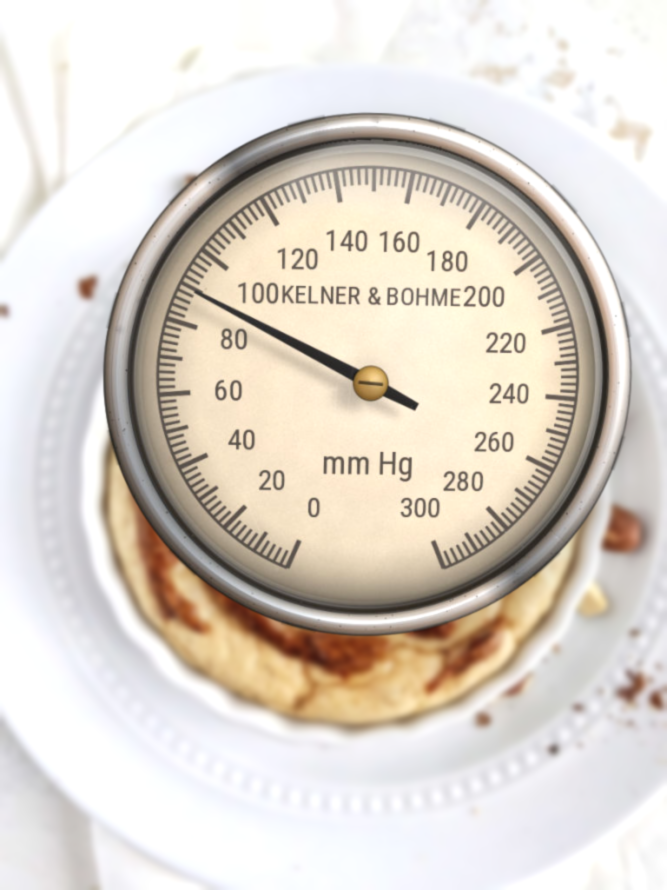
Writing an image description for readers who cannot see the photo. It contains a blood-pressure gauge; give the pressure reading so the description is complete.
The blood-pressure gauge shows 90 mmHg
